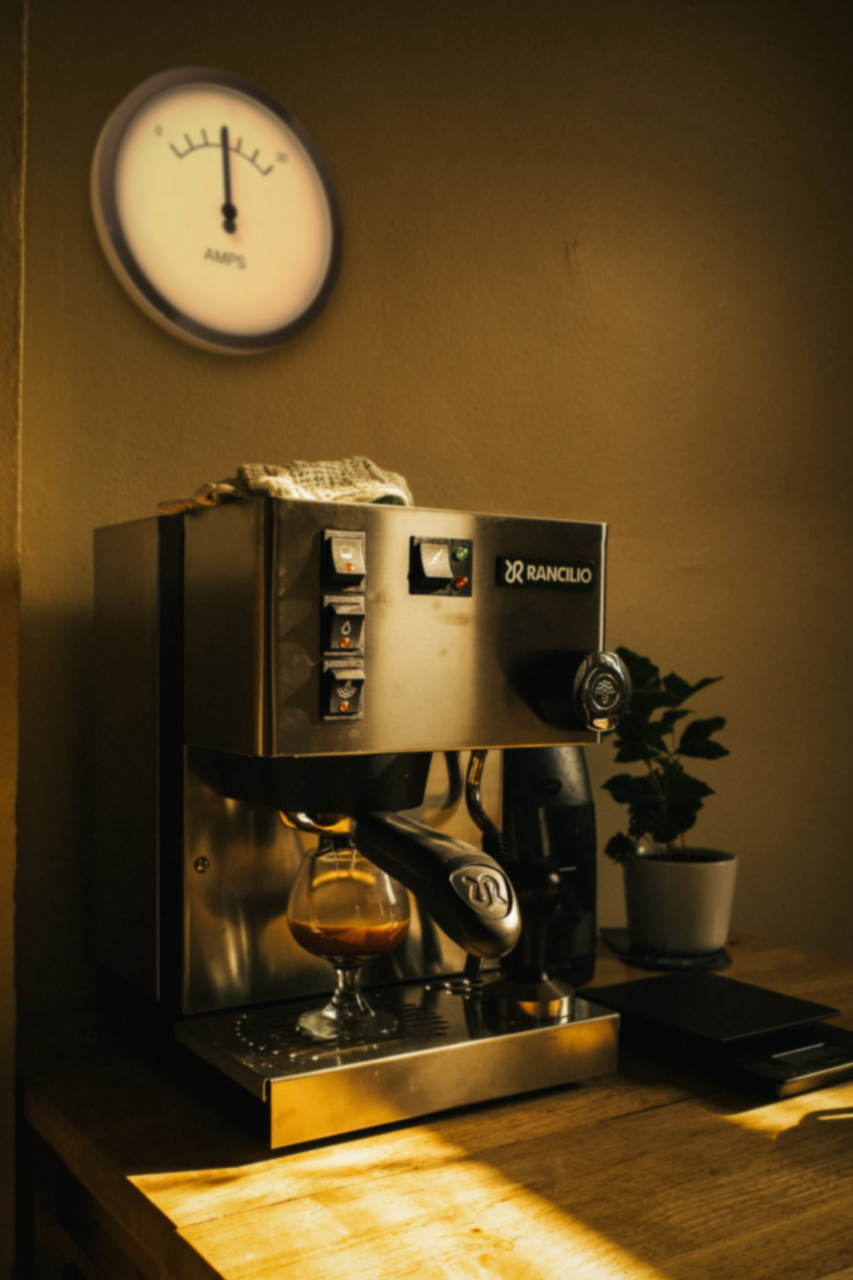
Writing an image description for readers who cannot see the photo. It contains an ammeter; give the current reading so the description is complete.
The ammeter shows 15 A
